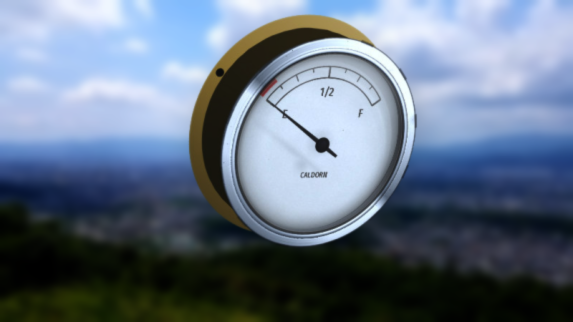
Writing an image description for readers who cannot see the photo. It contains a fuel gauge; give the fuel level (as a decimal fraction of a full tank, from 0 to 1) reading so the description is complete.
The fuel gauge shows 0
